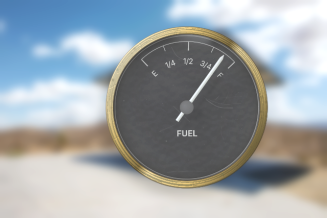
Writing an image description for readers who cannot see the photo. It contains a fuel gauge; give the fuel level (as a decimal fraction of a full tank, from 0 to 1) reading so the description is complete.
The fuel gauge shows 0.875
